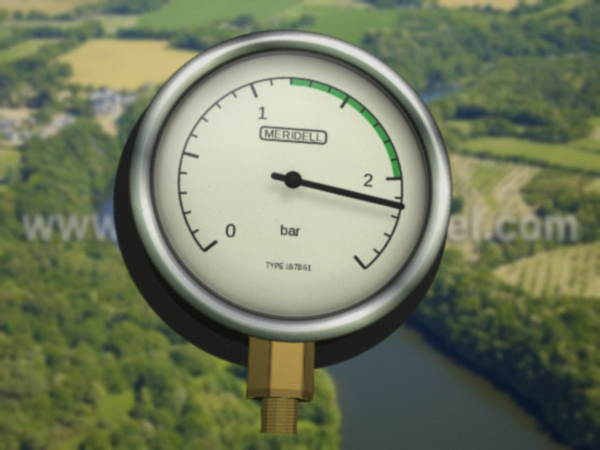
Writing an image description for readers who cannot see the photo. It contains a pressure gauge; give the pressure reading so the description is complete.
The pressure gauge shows 2.15 bar
